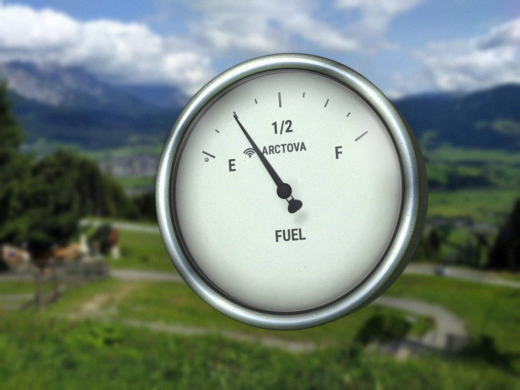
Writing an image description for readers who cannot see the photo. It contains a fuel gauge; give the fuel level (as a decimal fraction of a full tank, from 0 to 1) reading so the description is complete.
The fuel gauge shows 0.25
